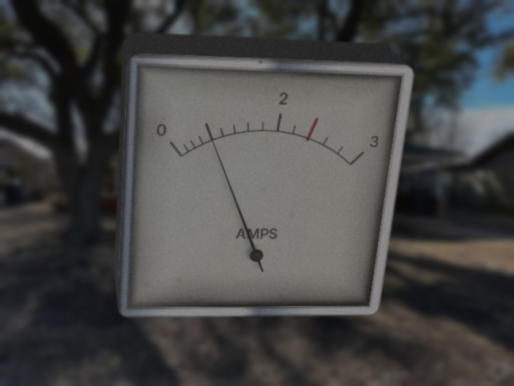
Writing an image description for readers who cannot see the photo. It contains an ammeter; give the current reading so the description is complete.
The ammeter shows 1 A
